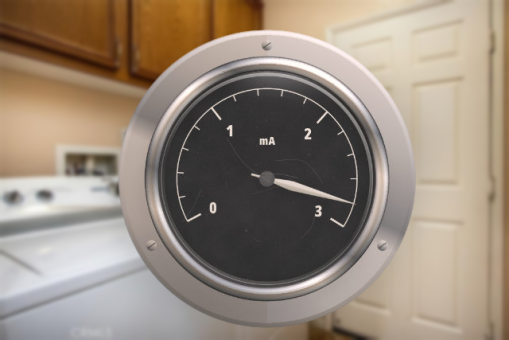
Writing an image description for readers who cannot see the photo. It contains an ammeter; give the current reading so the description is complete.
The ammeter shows 2.8 mA
